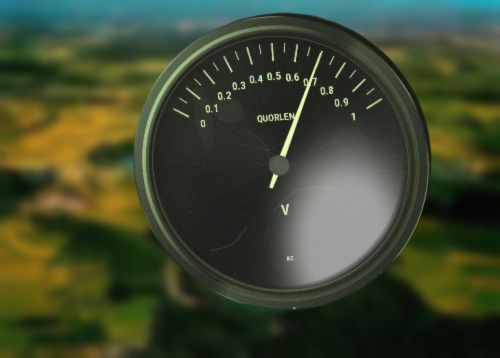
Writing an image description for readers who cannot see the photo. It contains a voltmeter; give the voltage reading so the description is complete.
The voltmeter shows 0.7 V
